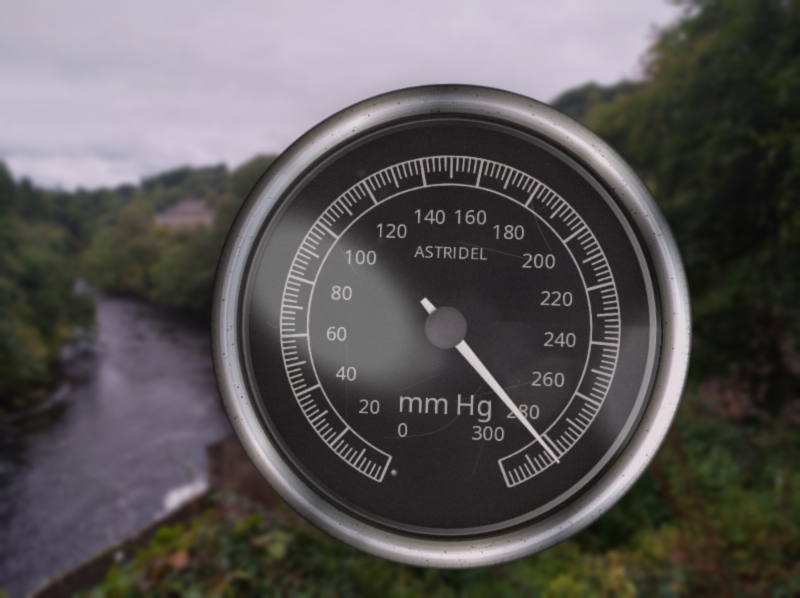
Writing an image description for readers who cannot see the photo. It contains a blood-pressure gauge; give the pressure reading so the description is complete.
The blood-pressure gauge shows 282 mmHg
